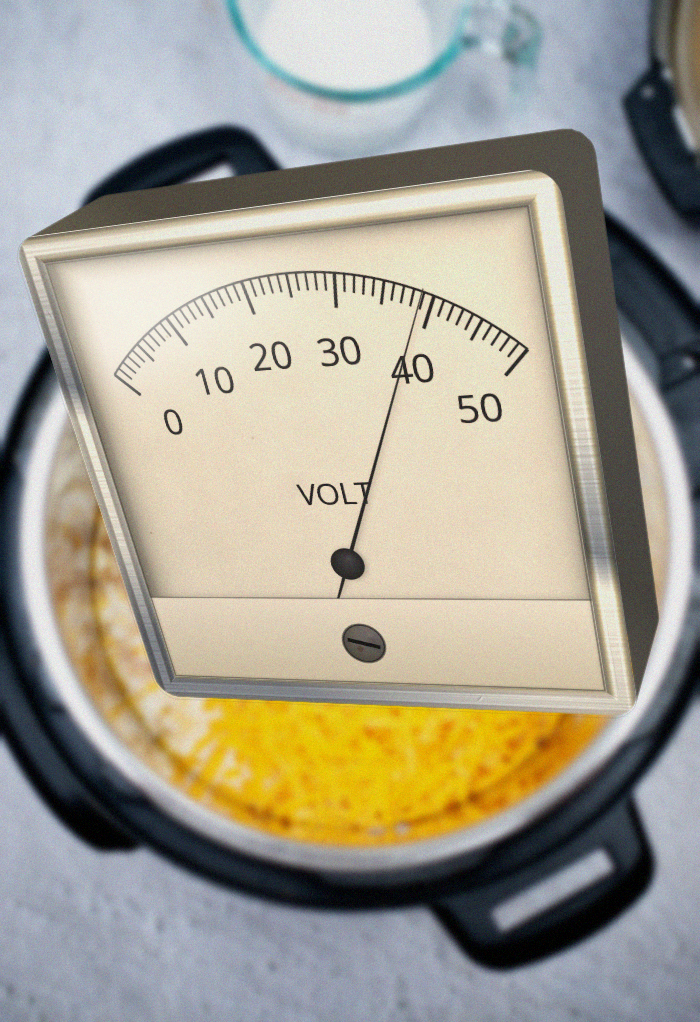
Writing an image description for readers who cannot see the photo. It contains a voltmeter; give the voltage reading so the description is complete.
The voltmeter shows 39 V
